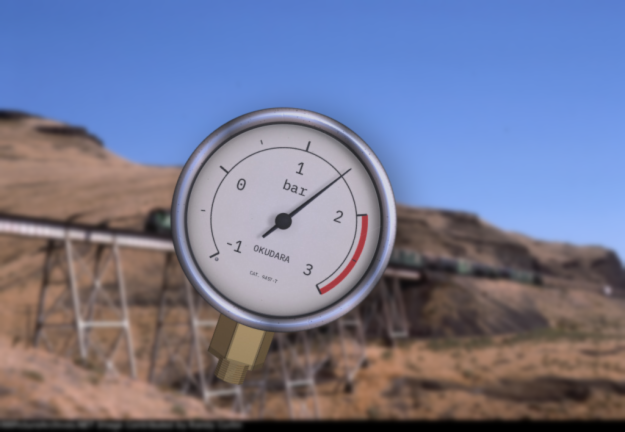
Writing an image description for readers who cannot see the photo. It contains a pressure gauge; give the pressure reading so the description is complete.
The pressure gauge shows 1.5 bar
